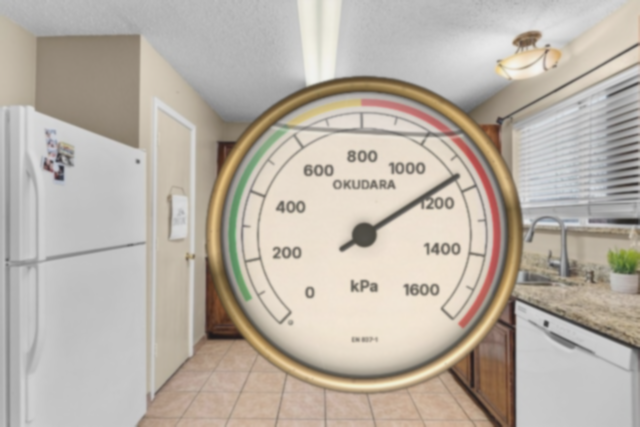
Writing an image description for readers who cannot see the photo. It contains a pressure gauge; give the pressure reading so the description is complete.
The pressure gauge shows 1150 kPa
